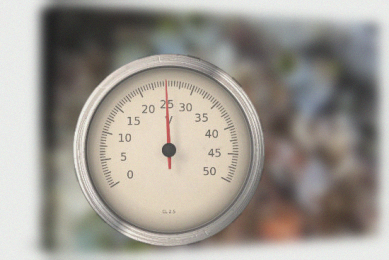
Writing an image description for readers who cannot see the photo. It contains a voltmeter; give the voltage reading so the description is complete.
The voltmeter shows 25 V
